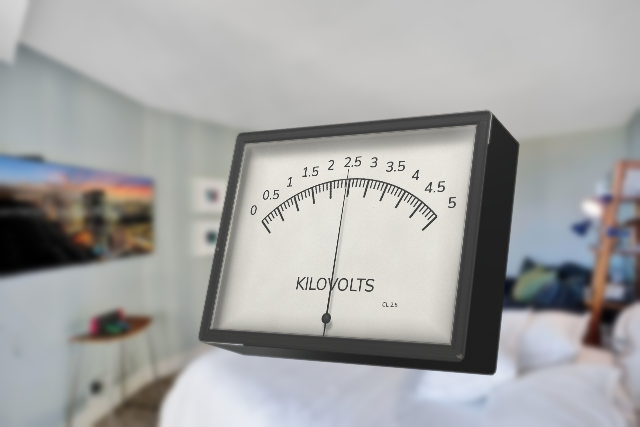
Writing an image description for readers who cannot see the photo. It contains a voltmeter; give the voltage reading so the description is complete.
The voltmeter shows 2.5 kV
